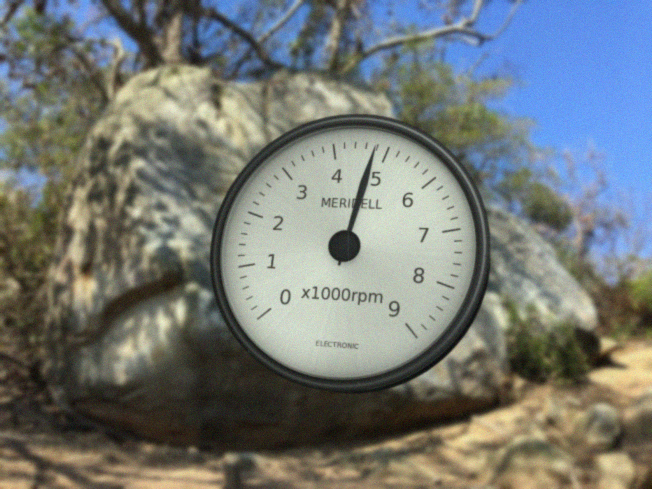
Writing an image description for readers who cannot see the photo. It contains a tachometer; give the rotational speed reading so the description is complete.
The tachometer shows 4800 rpm
